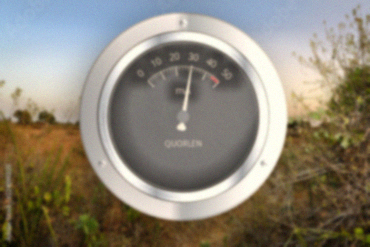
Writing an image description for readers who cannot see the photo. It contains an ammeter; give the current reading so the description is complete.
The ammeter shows 30 mA
